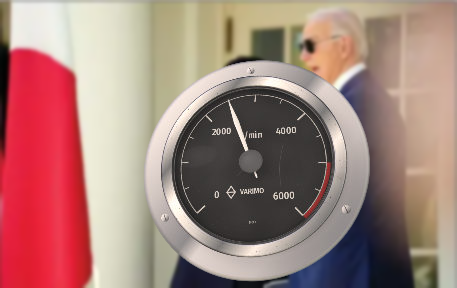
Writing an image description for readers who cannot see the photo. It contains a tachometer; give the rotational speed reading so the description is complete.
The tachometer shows 2500 rpm
